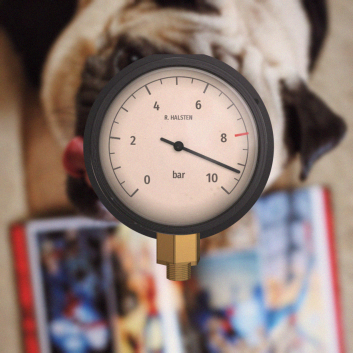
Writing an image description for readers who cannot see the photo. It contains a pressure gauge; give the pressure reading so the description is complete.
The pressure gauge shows 9.25 bar
